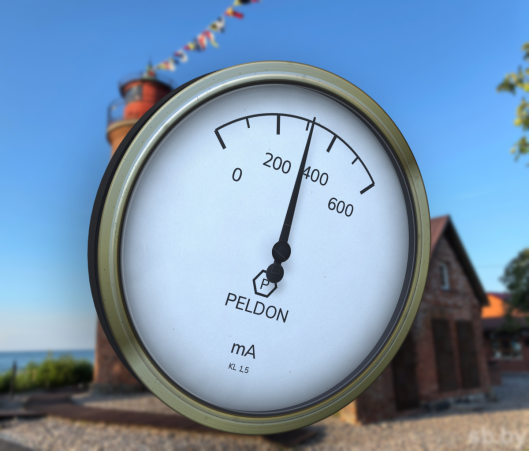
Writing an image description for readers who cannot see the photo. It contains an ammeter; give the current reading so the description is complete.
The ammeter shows 300 mA
